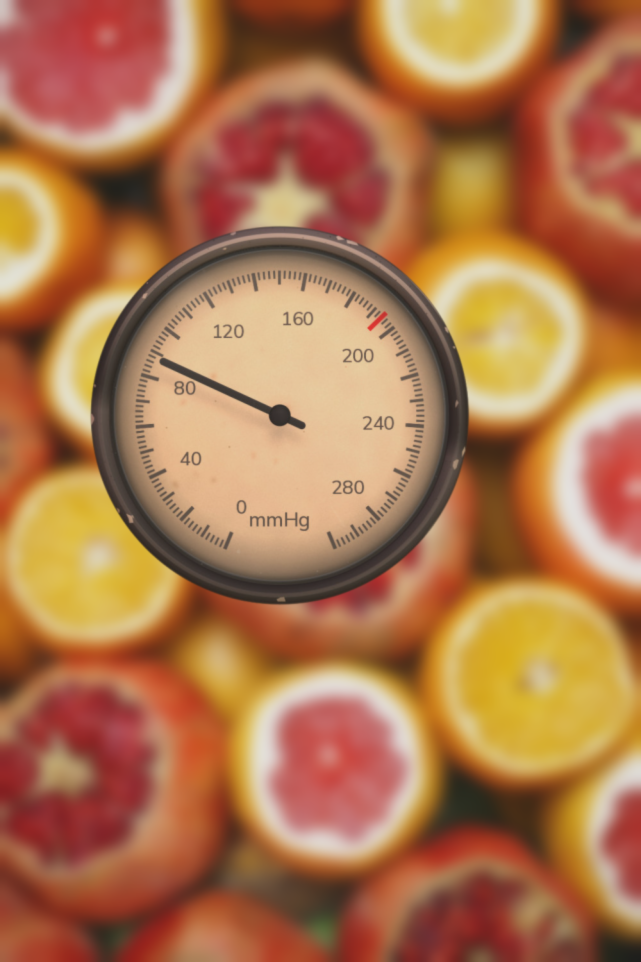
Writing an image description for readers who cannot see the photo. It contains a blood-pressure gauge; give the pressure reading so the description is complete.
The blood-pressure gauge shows 88 mmHg
